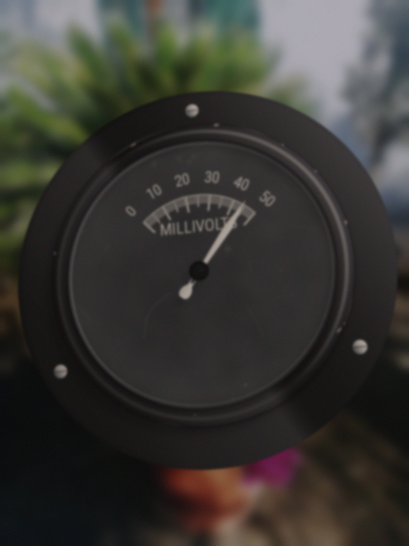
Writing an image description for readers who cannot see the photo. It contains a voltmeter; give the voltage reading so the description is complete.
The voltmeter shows 45 mV
